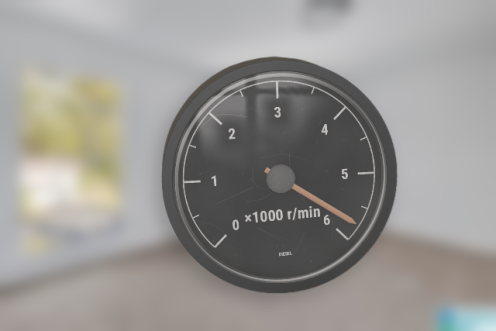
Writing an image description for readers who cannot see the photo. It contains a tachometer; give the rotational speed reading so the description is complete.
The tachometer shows 5750 rpm
